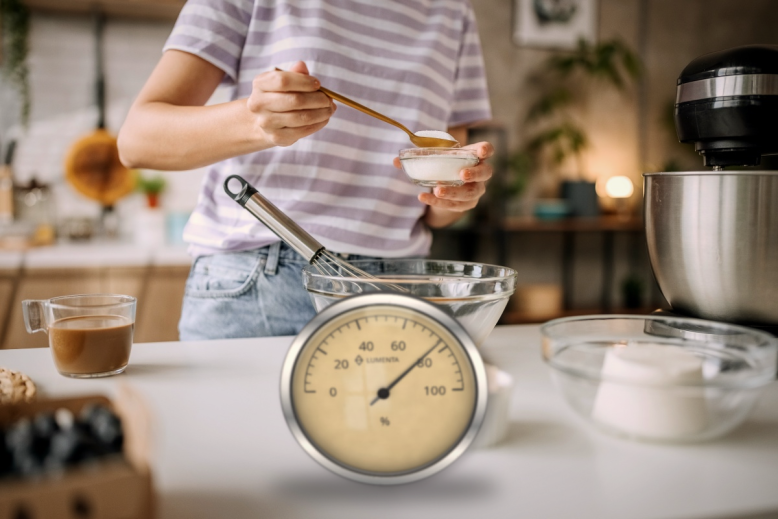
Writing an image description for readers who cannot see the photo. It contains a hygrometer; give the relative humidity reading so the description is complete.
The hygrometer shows 76 %
